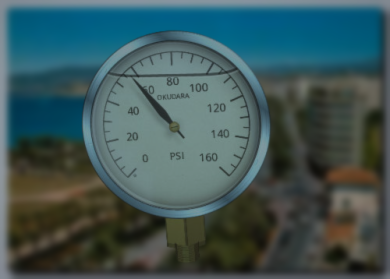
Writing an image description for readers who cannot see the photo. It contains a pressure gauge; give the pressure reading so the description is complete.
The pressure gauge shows 57.5 psi
